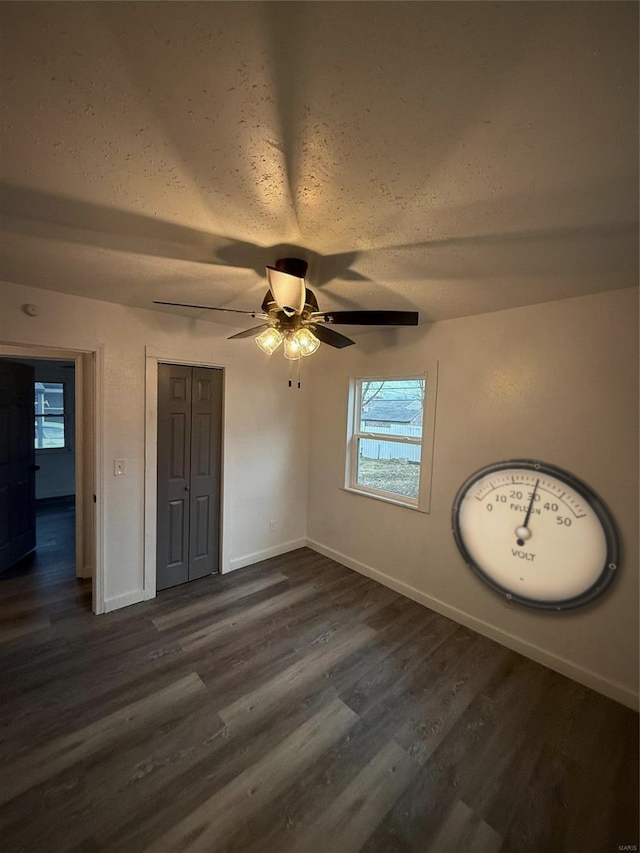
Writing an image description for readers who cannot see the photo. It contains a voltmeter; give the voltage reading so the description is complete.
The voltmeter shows 30 V
